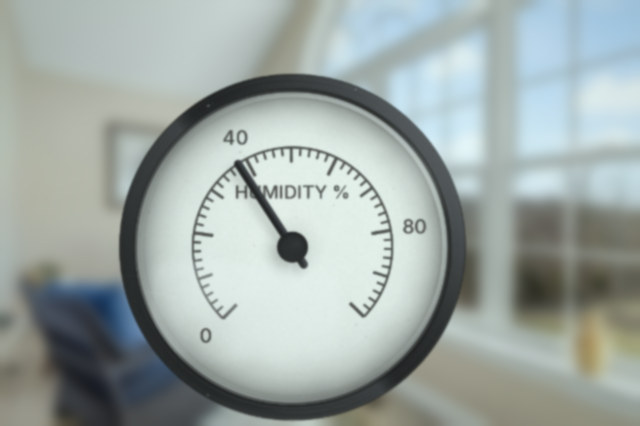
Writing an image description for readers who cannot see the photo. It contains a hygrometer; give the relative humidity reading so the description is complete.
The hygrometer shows 38 %
